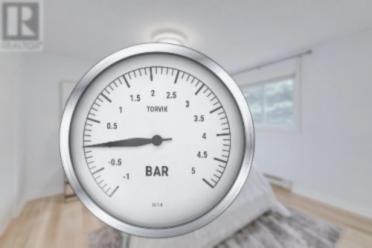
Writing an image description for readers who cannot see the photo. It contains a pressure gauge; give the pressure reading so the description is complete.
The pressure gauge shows 0 bar
